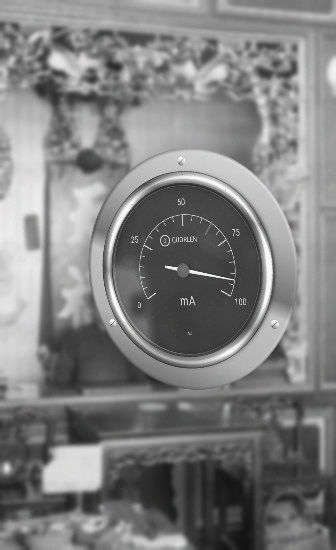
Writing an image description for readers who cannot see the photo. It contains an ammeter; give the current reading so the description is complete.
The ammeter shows 92.5 mA
